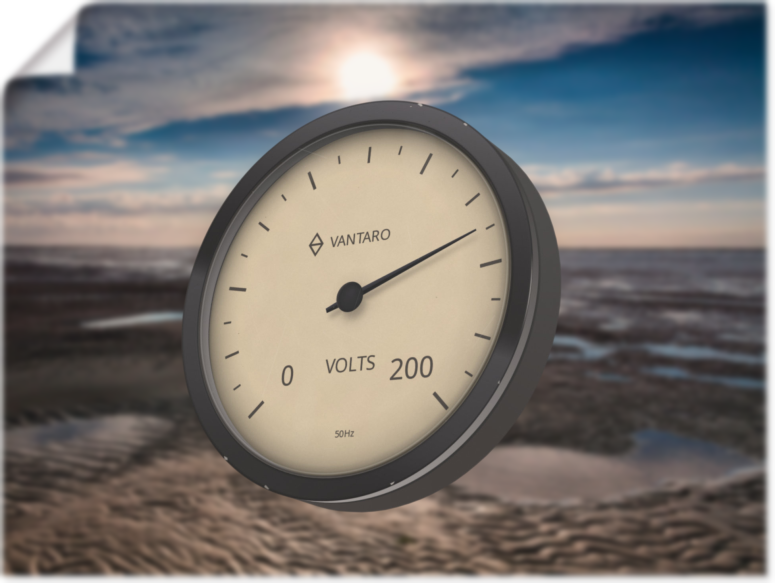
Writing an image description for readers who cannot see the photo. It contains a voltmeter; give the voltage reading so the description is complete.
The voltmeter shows 150 V
